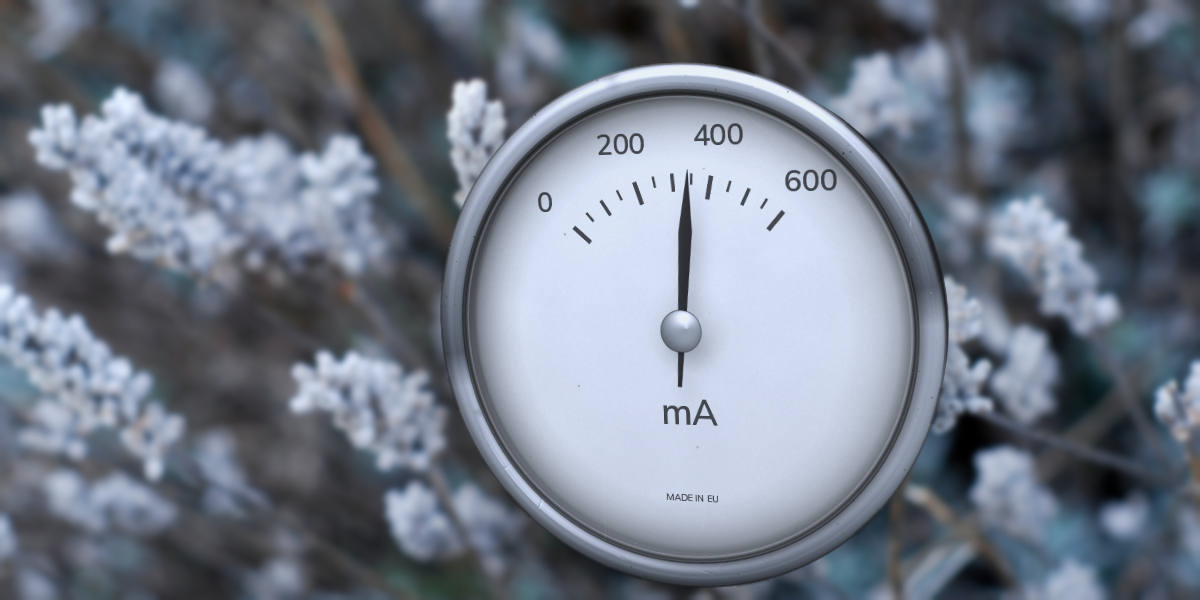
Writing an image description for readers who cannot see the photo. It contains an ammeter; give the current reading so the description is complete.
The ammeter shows 350 mA
